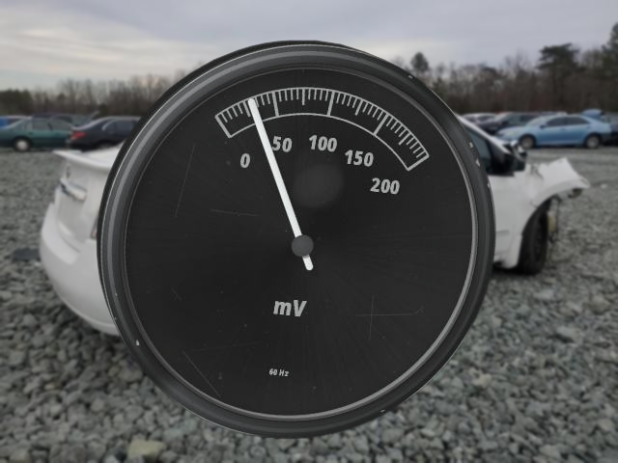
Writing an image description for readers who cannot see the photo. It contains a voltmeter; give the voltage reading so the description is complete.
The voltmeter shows 30 mV
